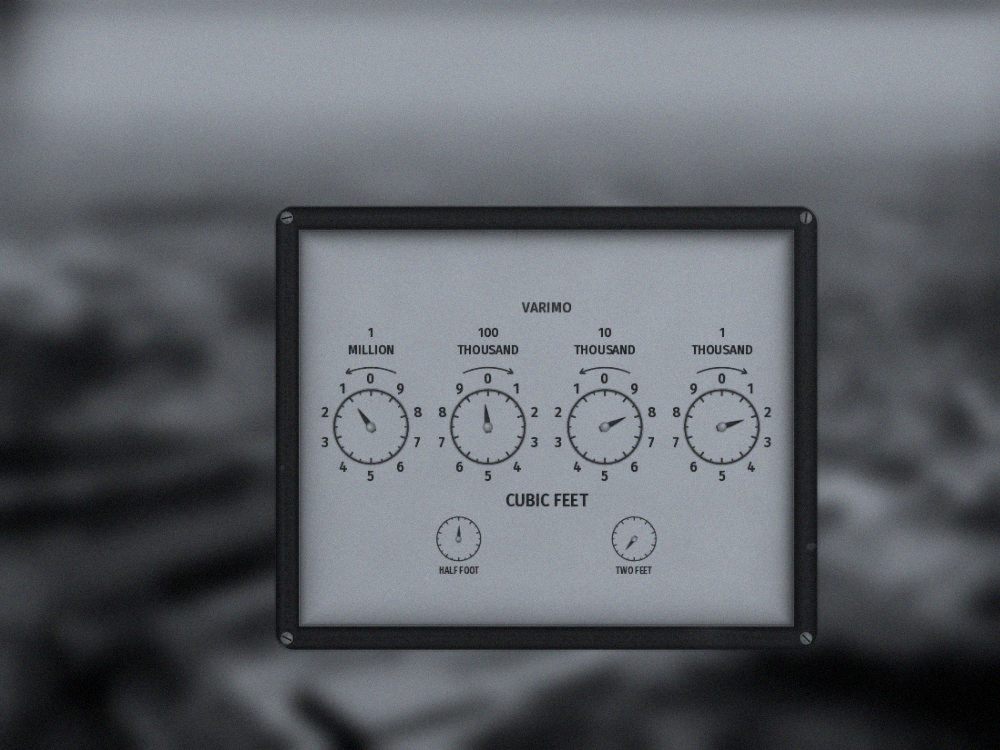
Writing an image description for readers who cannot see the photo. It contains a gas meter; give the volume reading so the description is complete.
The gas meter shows 98200 ft³
